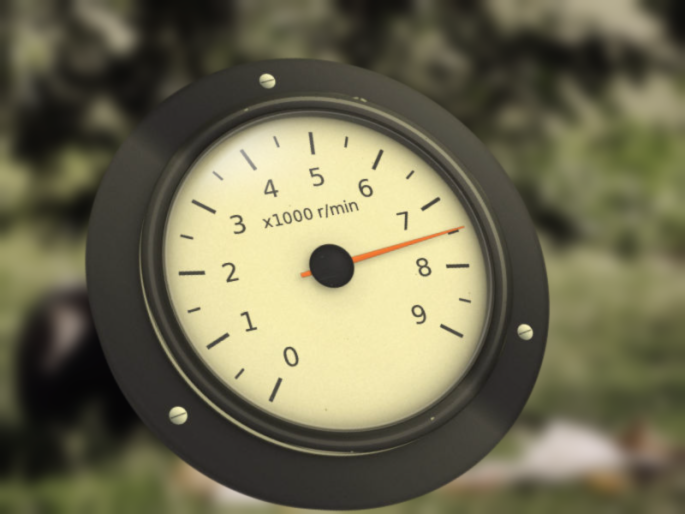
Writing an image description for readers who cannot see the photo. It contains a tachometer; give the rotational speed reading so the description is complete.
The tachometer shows 7500 rpm
